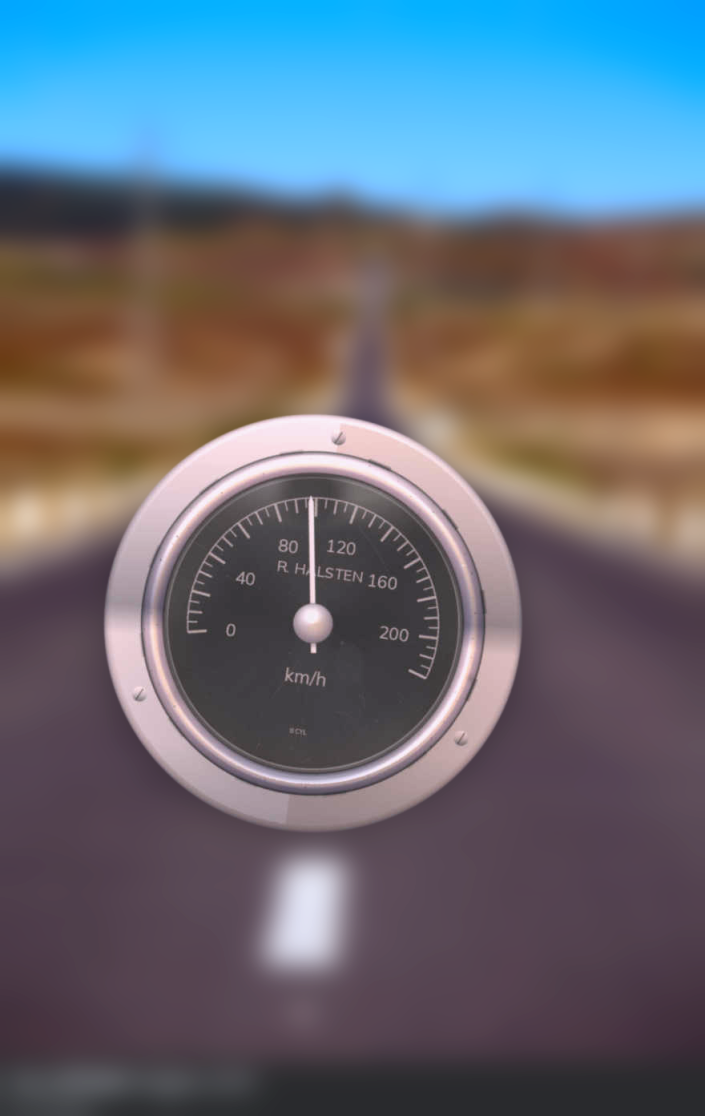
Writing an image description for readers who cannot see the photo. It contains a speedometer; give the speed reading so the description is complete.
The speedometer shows 97.5 km/h
